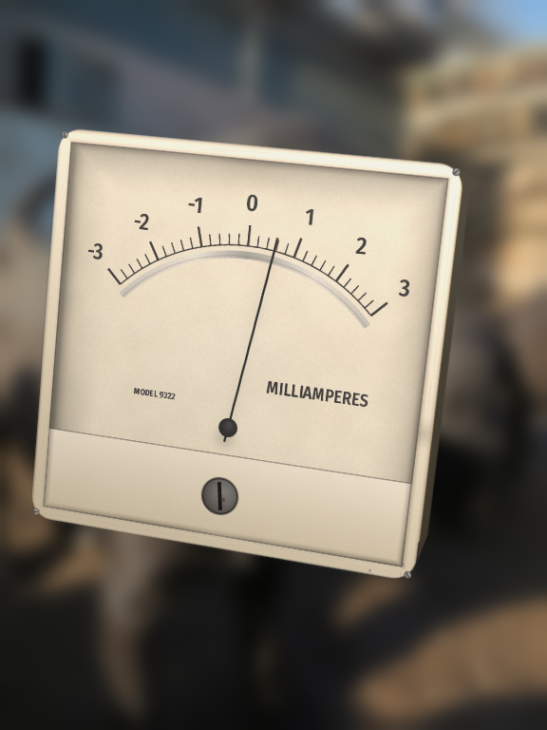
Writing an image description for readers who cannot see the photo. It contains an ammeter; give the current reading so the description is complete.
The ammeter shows 0.6 mA
